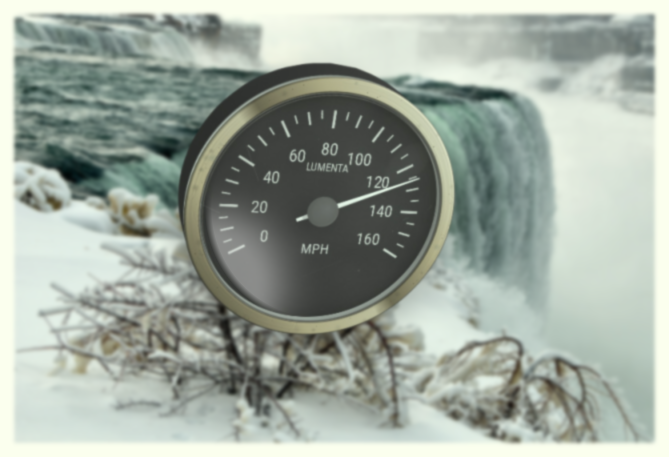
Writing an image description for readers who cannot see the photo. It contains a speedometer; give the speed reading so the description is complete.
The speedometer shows 125 mph
